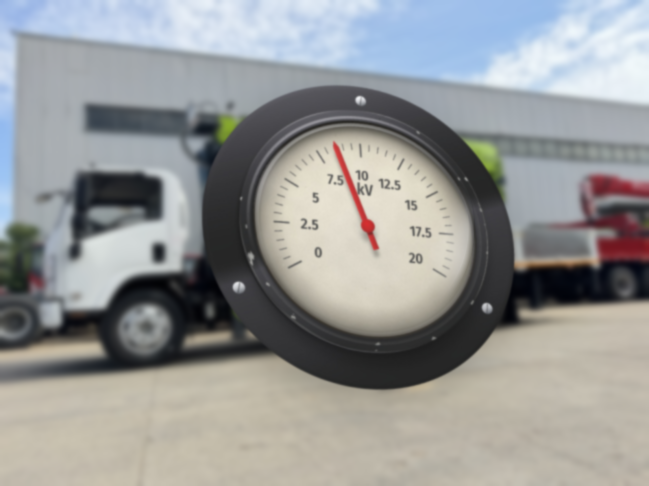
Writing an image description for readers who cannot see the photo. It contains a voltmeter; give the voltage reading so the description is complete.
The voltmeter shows 8.5 kV
